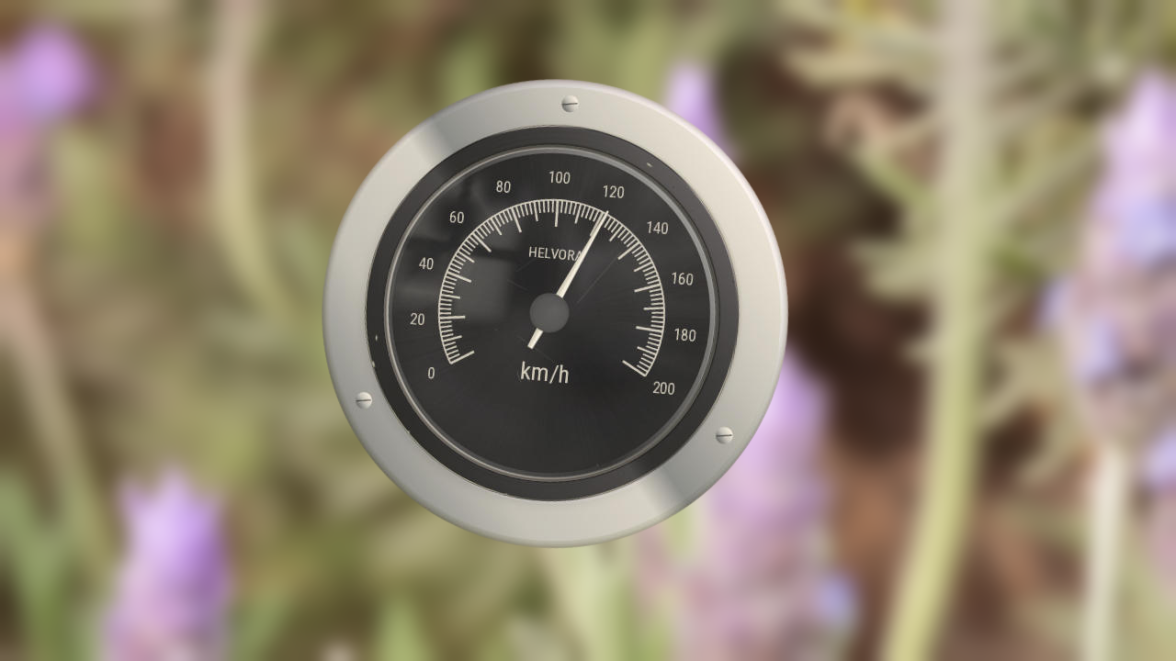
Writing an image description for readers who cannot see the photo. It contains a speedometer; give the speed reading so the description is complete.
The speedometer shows 122 km/h
